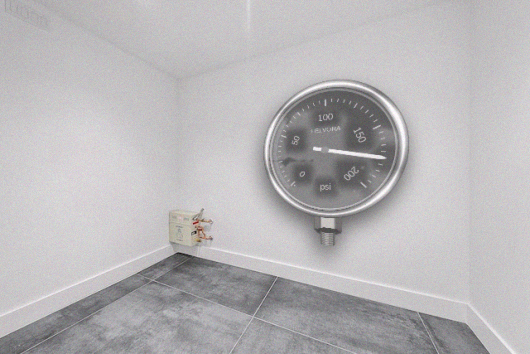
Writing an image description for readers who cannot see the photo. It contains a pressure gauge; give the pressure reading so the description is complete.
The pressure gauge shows 175 psi
